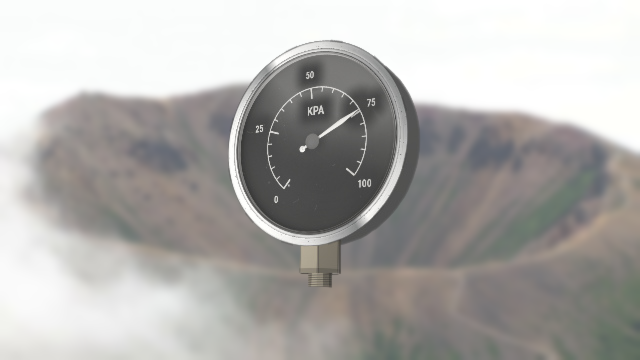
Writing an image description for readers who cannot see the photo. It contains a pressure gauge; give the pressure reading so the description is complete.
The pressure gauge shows 75 kPa
